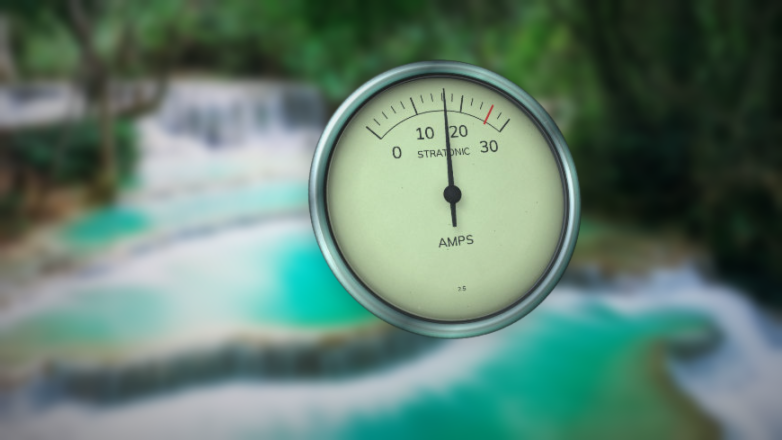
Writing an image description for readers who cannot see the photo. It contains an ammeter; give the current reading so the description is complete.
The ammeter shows 16 A
